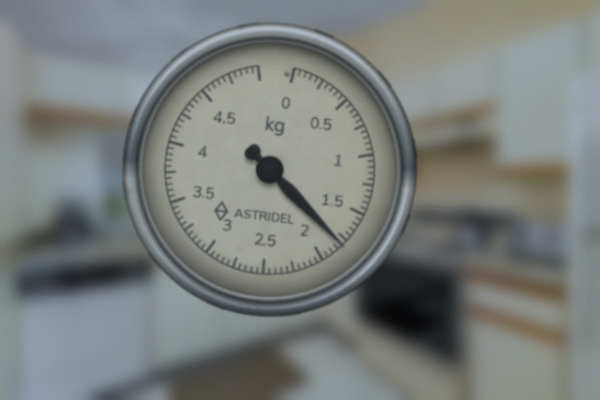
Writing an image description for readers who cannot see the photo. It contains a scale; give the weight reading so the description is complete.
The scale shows 1.8 kg
